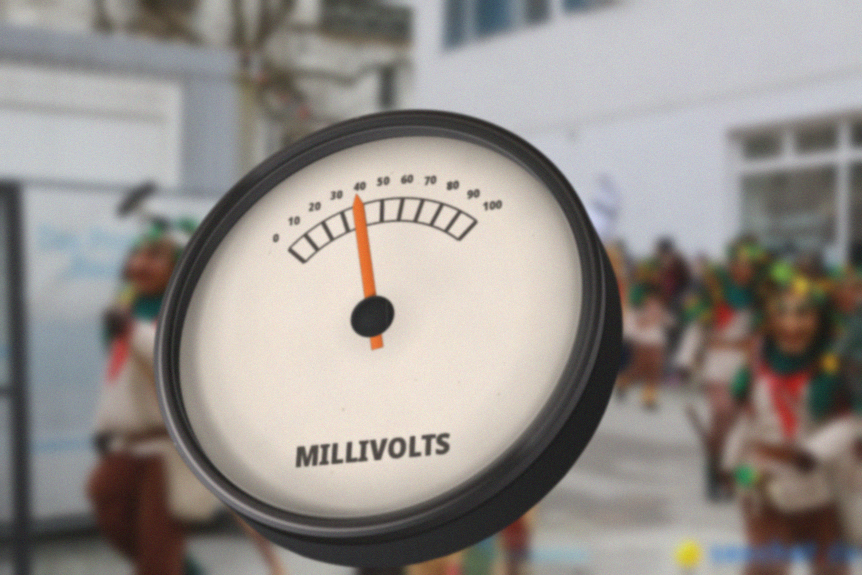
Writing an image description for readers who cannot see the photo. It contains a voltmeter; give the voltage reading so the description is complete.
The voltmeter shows 40 mV
